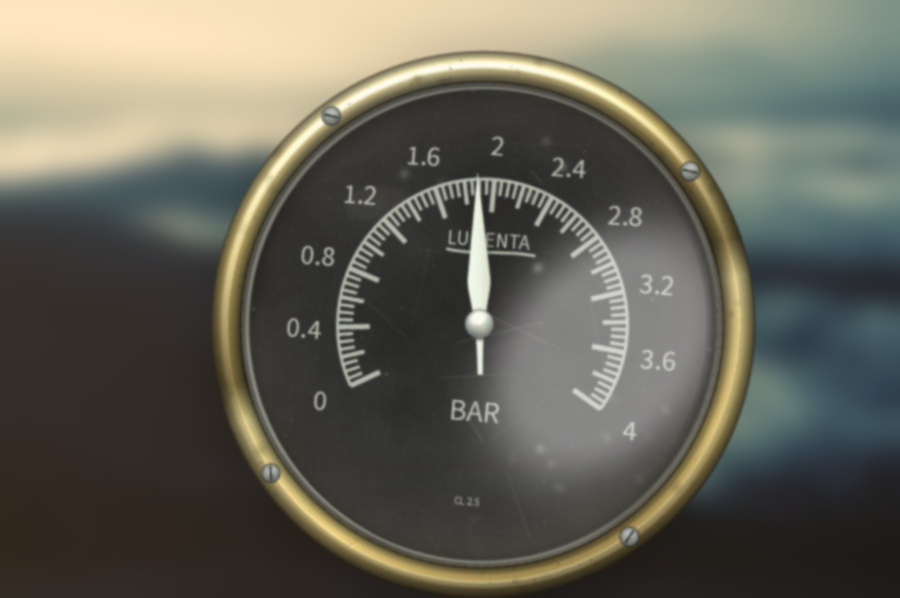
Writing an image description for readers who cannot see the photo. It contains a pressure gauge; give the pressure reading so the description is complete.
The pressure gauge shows 1.9 bar
